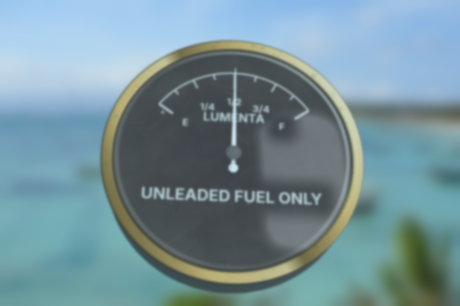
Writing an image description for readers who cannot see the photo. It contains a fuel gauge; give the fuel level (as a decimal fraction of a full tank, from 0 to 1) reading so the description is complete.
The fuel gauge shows 0.5
